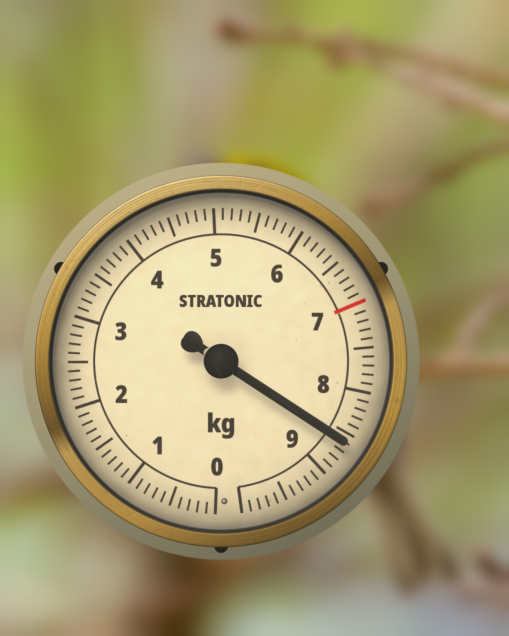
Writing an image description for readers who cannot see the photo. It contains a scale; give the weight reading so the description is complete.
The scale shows 8.6 kg
